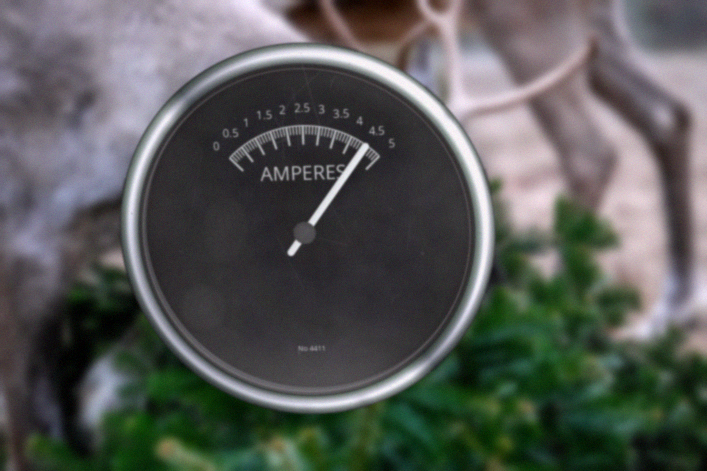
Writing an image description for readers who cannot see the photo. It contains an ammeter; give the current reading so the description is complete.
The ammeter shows 4.5 A
